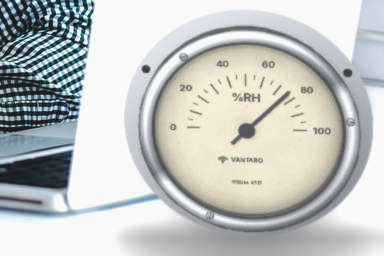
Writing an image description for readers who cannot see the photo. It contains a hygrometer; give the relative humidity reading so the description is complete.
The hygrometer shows 75 %
